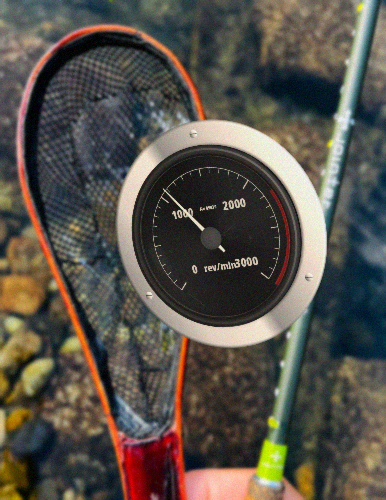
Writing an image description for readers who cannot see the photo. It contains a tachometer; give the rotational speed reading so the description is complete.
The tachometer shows 1100 rpm
